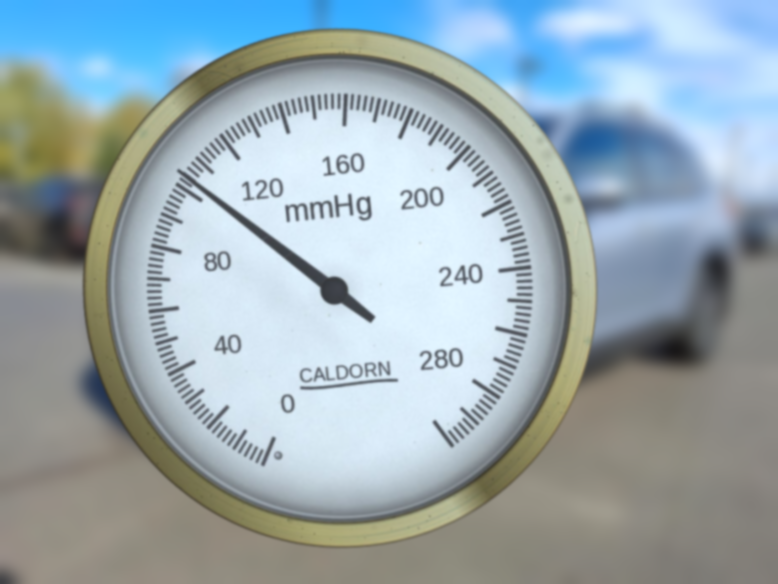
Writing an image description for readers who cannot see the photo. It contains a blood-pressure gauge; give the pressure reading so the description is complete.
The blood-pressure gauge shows 104 mmHg
